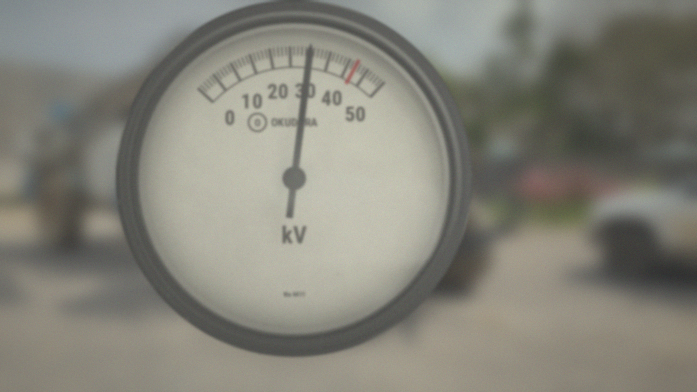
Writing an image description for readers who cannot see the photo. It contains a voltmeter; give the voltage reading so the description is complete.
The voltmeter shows 30 kV
